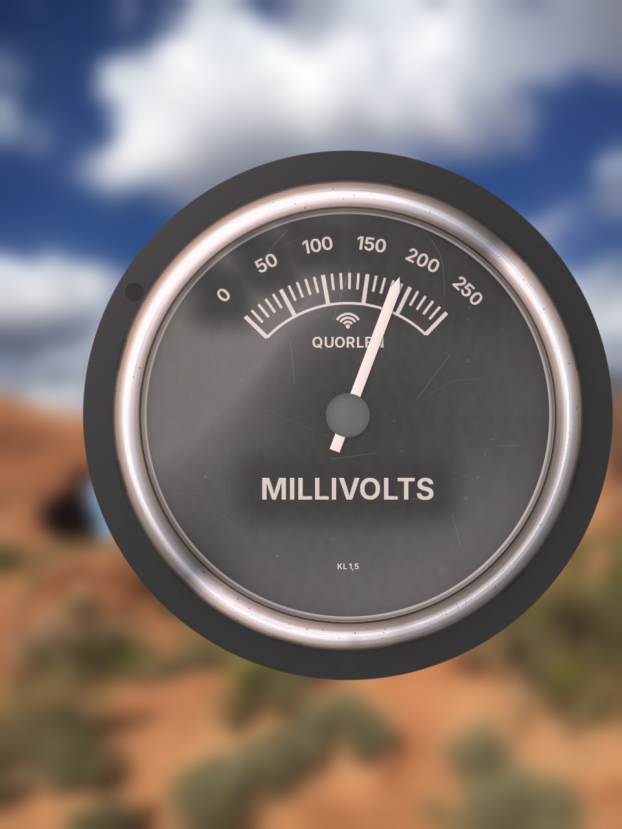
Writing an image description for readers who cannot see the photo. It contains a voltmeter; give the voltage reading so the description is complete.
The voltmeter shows 185 mV
